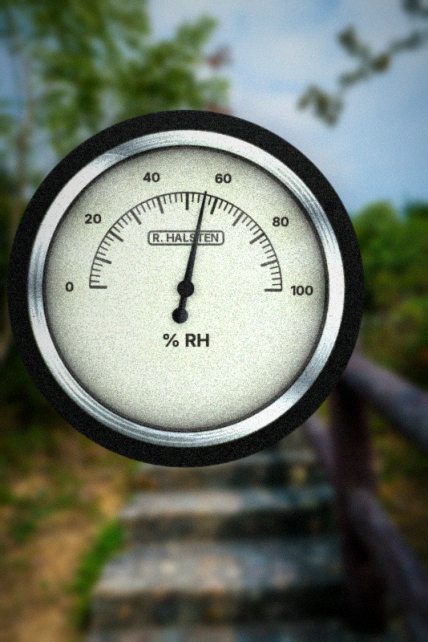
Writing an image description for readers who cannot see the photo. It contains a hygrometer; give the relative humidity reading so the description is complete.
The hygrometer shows 56 %
